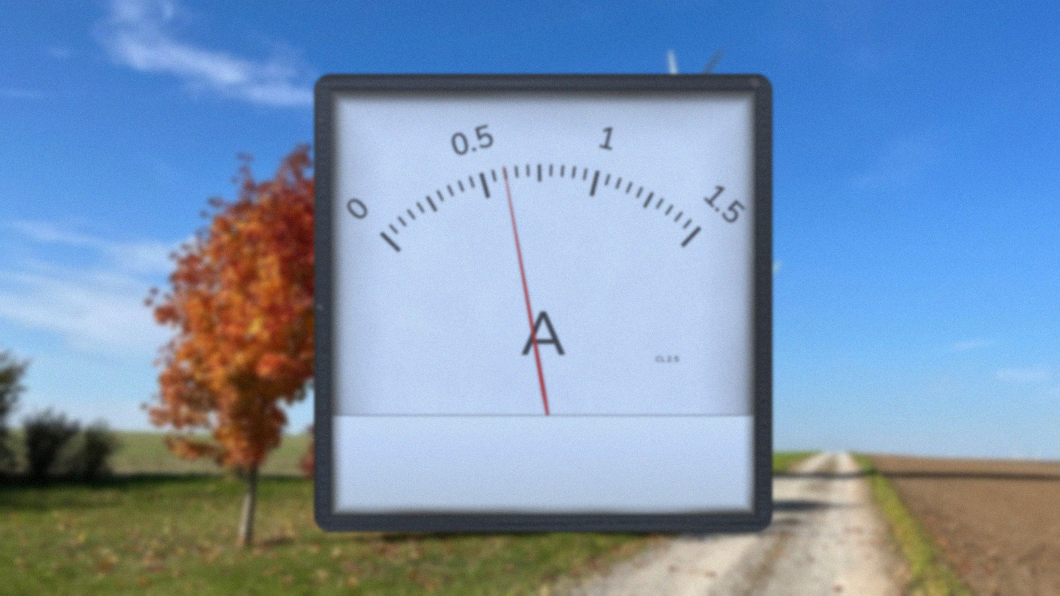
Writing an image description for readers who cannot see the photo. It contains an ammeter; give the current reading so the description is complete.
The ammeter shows 0.6 A
